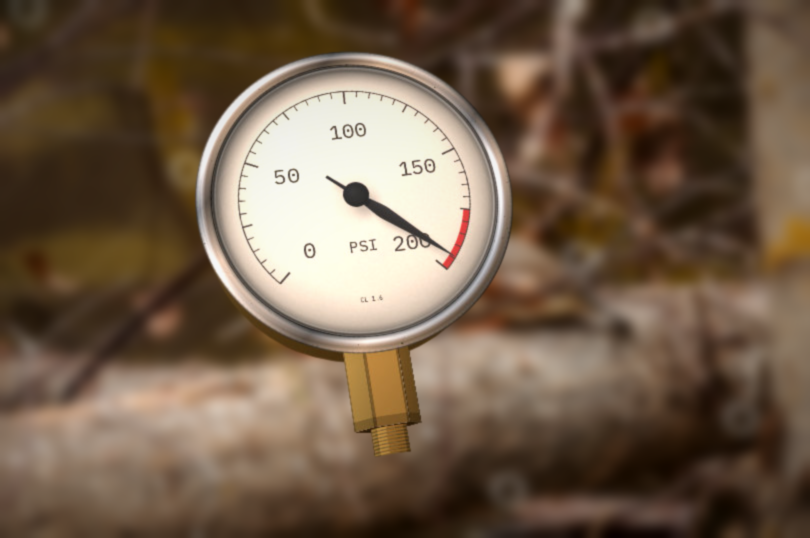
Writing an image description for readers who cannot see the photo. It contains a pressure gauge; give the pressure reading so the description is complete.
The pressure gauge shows 195 psi
